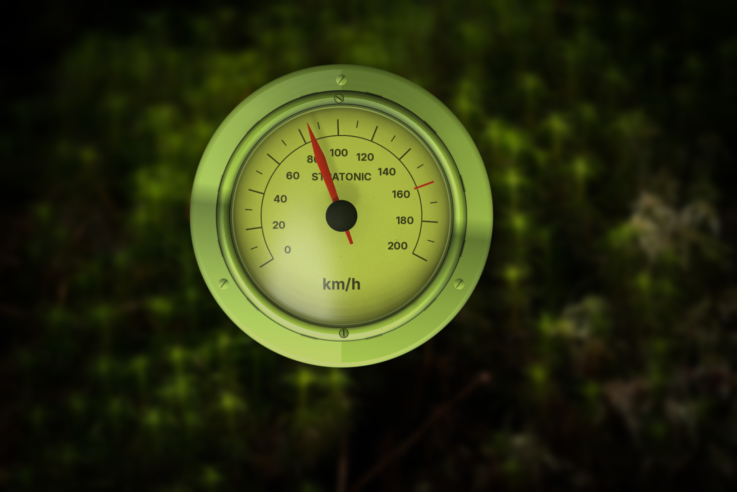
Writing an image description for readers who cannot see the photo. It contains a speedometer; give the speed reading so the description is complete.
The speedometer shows 85 km/h
